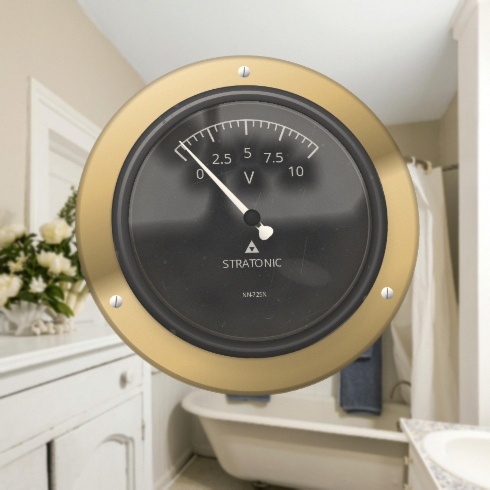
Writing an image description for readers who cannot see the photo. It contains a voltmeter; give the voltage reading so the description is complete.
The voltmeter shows 0.5 V
